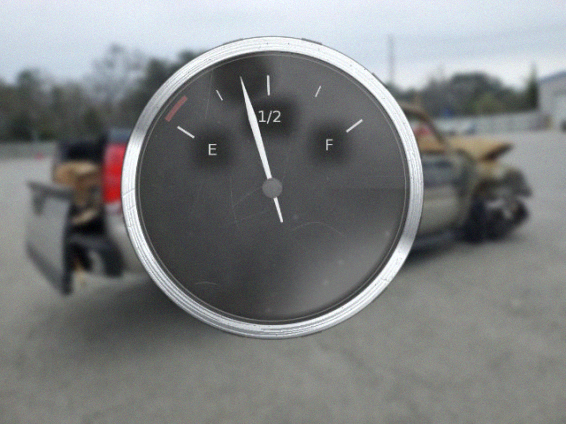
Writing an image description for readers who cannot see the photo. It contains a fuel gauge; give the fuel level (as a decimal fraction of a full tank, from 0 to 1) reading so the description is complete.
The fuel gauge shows 0.375
